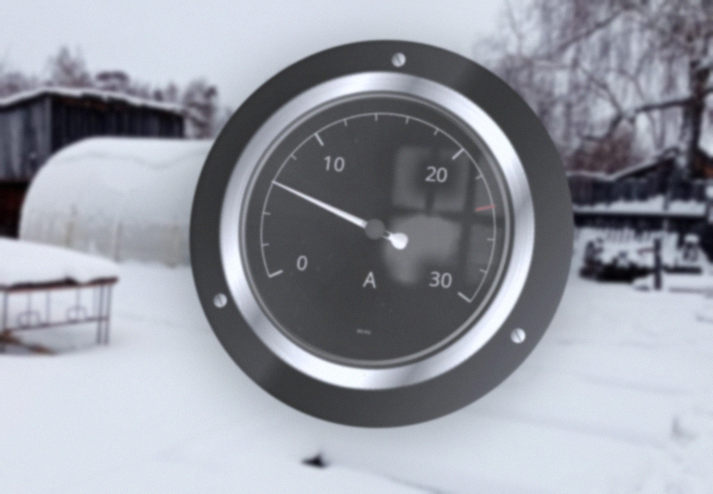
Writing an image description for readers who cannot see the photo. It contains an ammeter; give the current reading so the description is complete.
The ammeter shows 6 A
